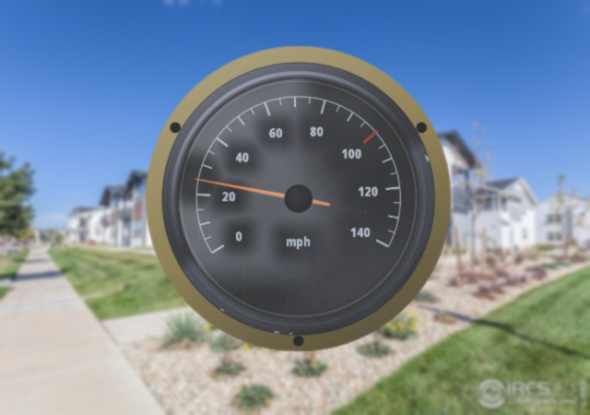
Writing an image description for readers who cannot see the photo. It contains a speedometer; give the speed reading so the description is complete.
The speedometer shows 25 mph
